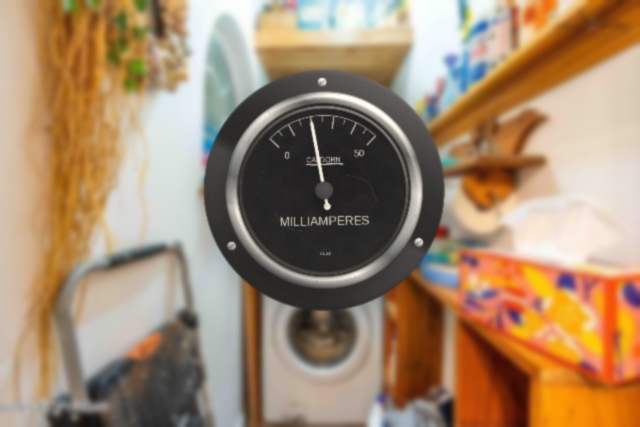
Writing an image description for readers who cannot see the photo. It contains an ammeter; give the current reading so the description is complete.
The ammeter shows 20 mA
